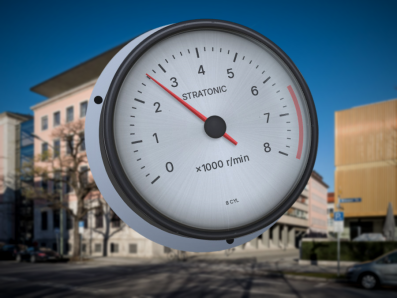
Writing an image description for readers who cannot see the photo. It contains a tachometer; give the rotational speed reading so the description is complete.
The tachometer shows 2600 rpm
